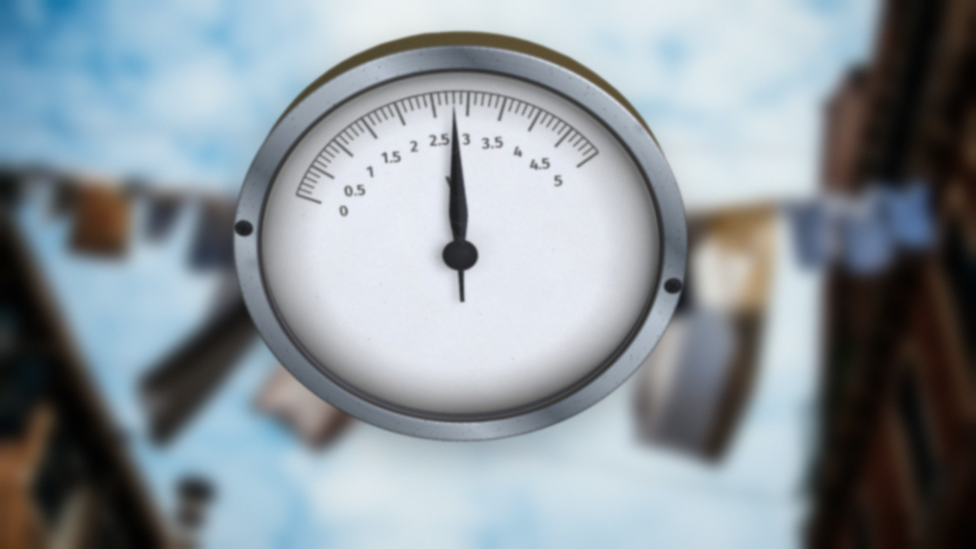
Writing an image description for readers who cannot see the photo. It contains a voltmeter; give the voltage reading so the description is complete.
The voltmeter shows 2.8 V
